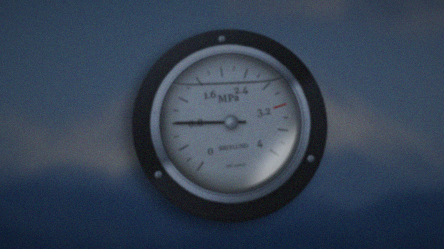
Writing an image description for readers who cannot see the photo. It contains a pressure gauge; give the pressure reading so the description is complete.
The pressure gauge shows 0.8 MPa
